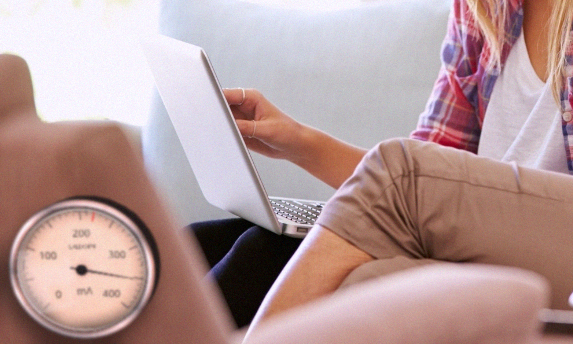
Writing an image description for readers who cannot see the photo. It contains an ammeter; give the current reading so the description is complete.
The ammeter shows 350 mA
